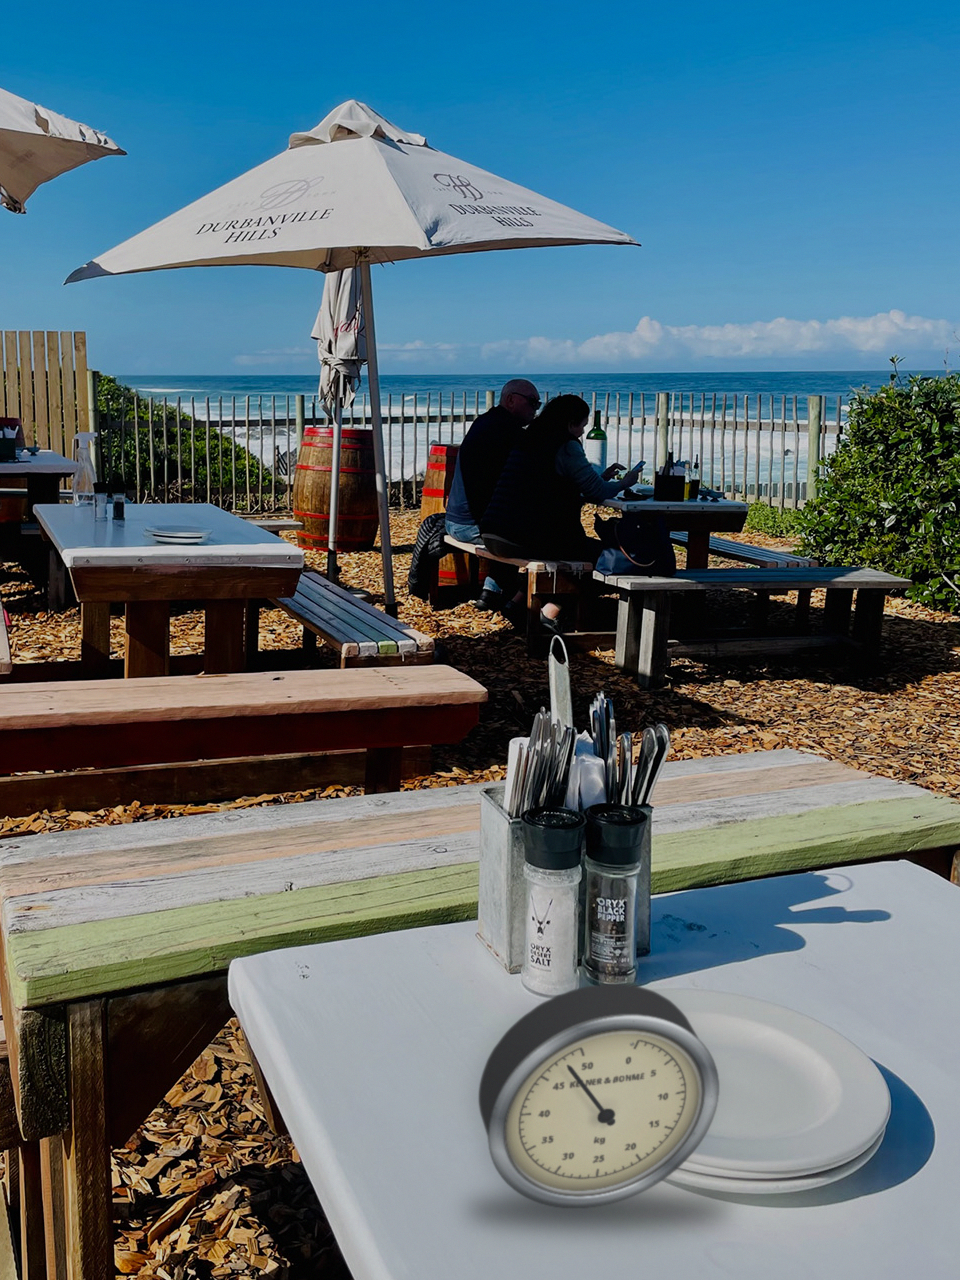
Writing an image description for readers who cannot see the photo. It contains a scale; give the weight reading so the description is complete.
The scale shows 48 kg
